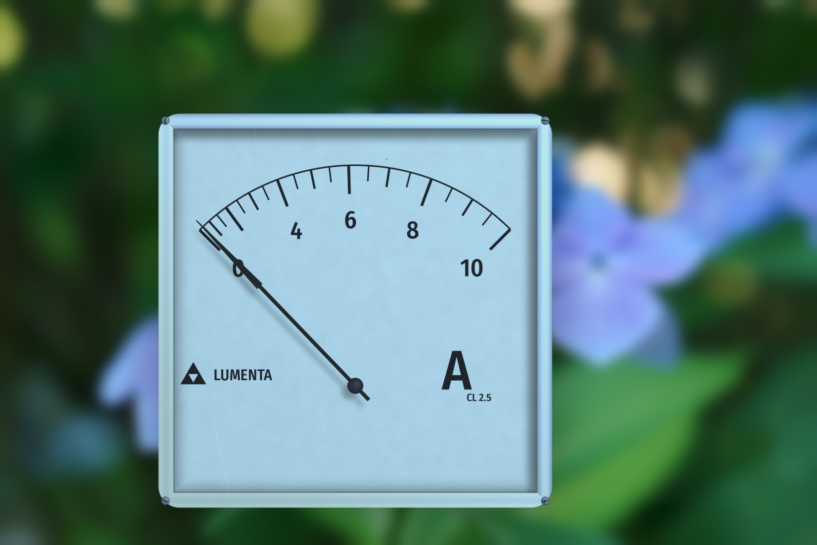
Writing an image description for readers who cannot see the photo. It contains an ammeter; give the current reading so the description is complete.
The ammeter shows 0.5 A
